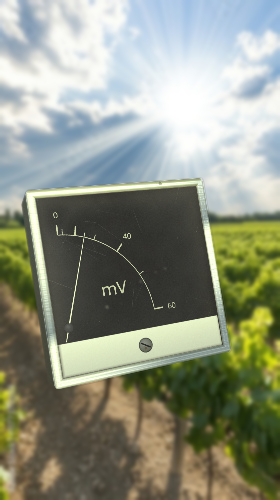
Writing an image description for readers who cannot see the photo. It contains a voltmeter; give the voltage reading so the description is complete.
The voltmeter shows 25 mV
